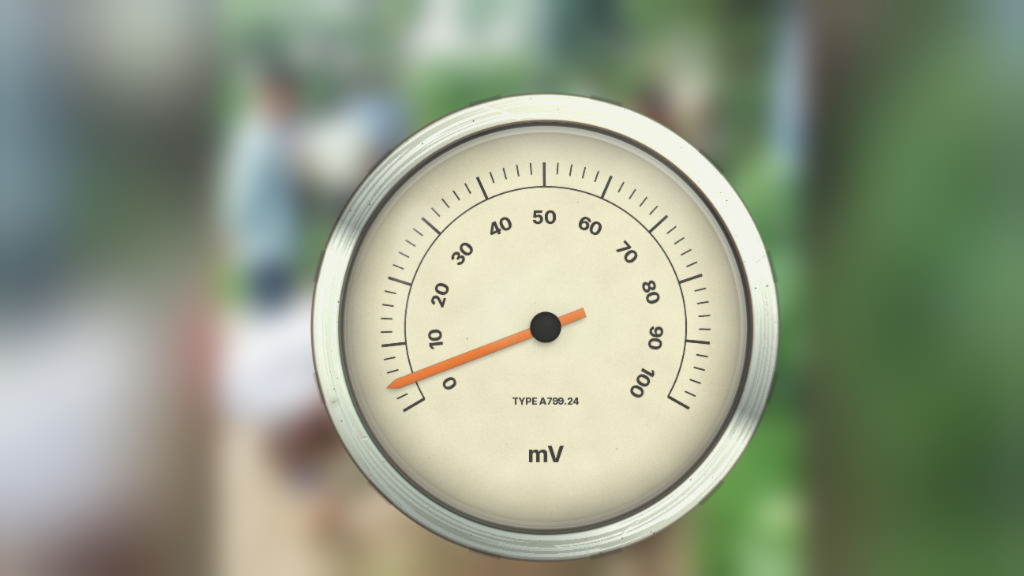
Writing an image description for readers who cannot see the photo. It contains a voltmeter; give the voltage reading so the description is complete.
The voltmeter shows 4 mV
